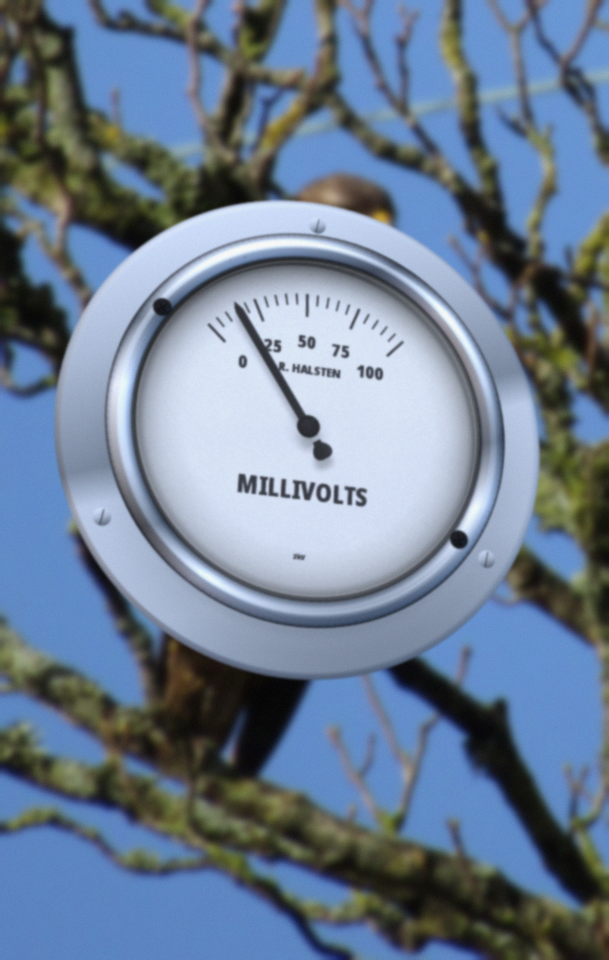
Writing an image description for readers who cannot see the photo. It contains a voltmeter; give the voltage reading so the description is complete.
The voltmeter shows 15 mV
